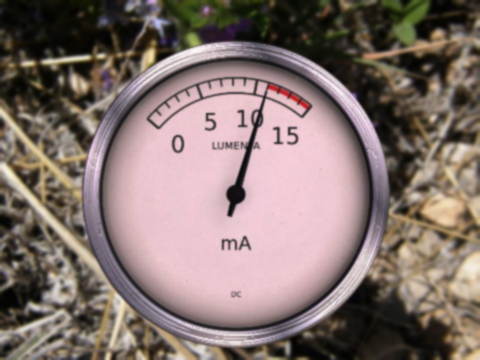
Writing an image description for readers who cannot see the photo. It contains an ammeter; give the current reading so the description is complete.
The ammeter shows 11 mA
